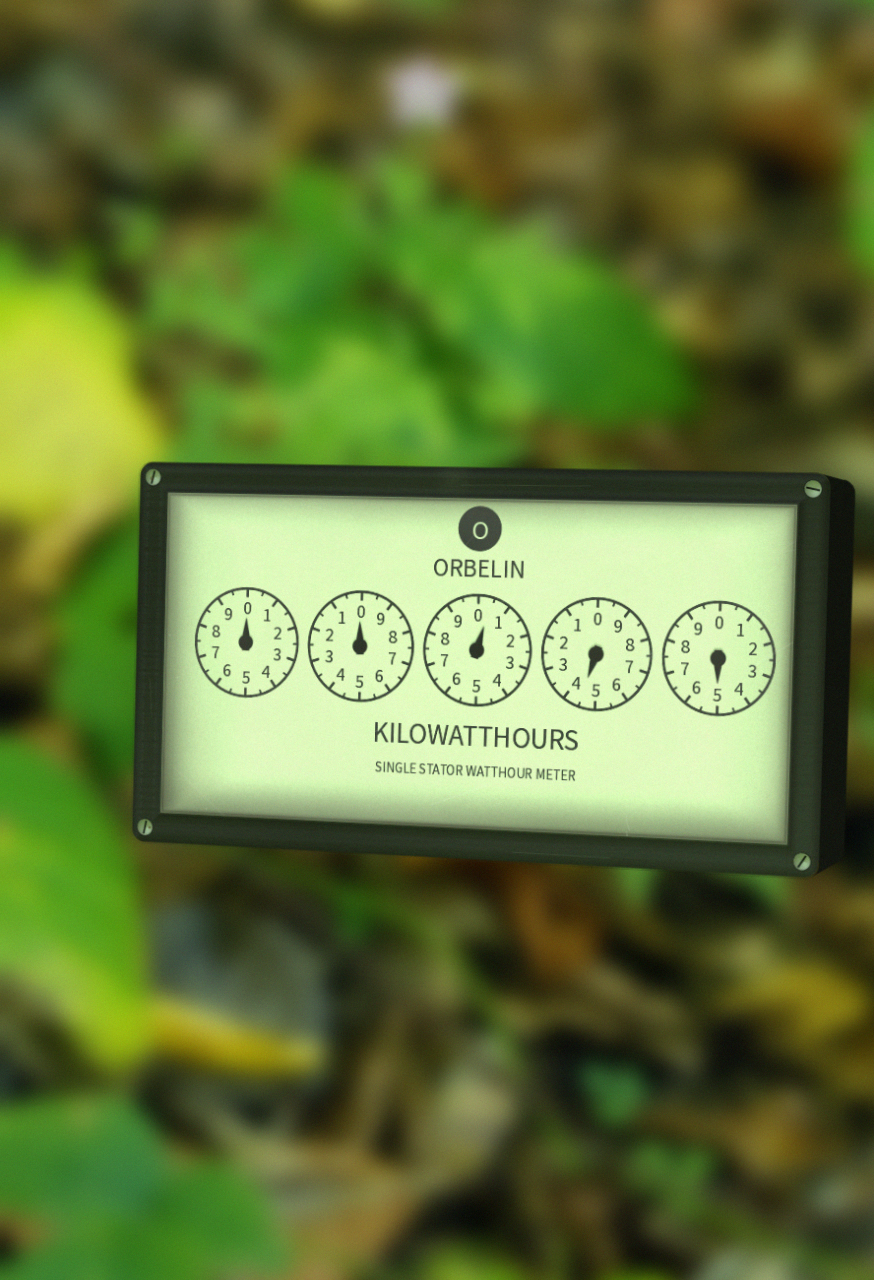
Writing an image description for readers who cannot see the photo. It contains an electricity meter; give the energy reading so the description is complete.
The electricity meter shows 45 kWh
